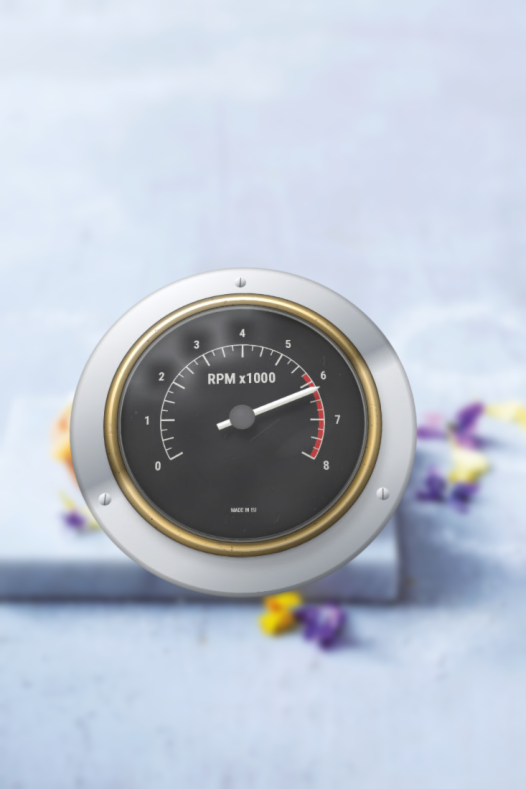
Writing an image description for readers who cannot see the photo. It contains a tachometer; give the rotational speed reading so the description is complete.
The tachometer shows 6250 rpm
